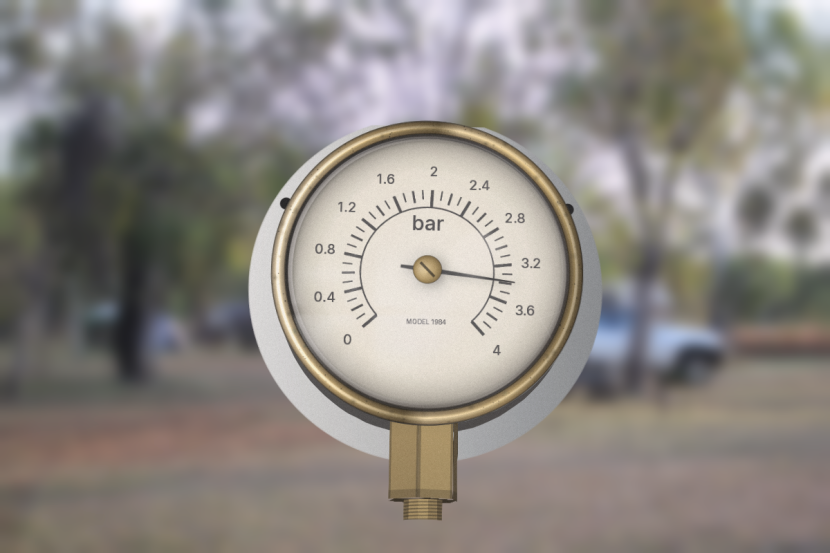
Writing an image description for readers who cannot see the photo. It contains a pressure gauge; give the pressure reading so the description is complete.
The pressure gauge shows 3.4 bar
